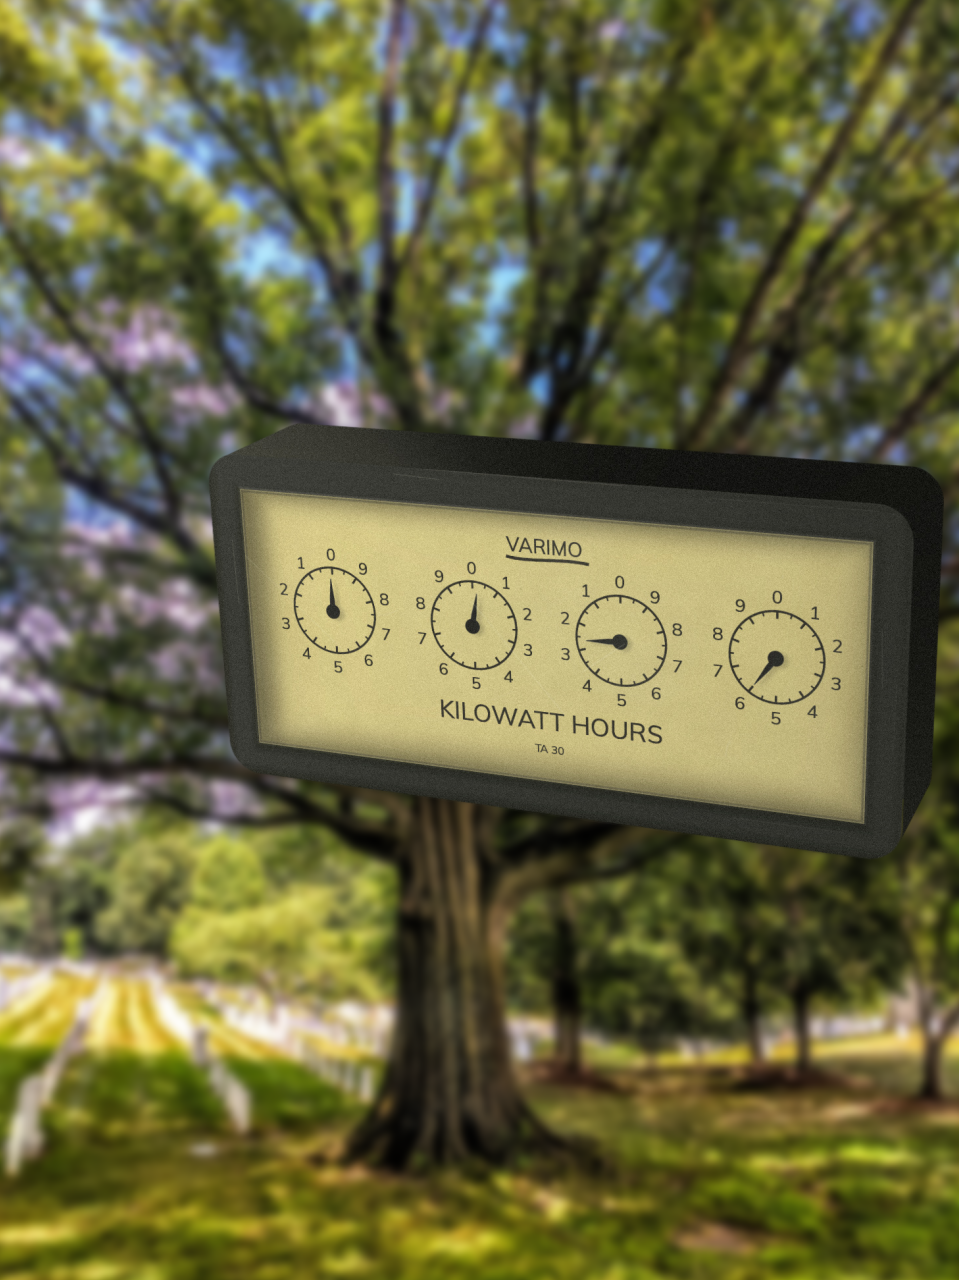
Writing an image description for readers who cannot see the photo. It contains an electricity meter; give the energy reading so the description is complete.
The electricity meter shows 26 kWh
